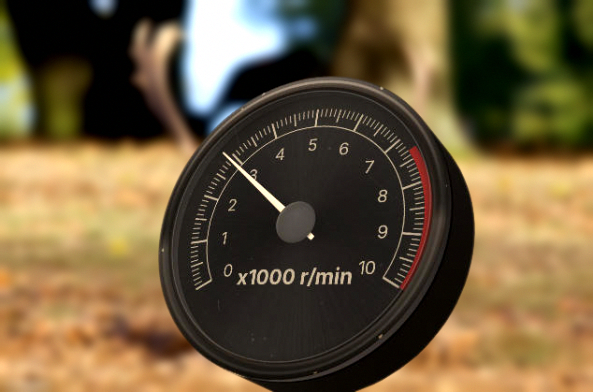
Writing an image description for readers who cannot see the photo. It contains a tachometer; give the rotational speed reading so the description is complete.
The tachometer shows 2900 rpm
